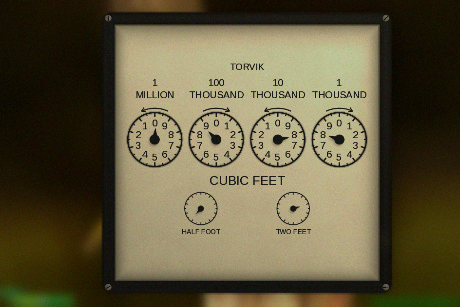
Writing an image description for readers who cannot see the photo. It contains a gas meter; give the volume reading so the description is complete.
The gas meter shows 987800 ft³
